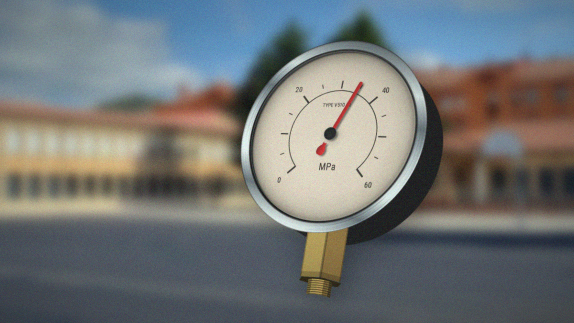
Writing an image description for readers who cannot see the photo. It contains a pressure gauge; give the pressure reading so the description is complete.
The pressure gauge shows 35 MPa
